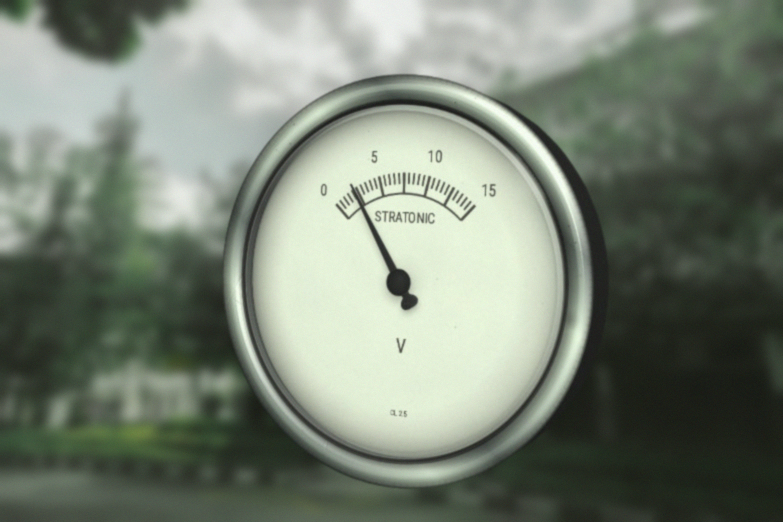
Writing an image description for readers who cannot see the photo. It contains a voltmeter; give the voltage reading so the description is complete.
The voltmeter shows 2.5 V
